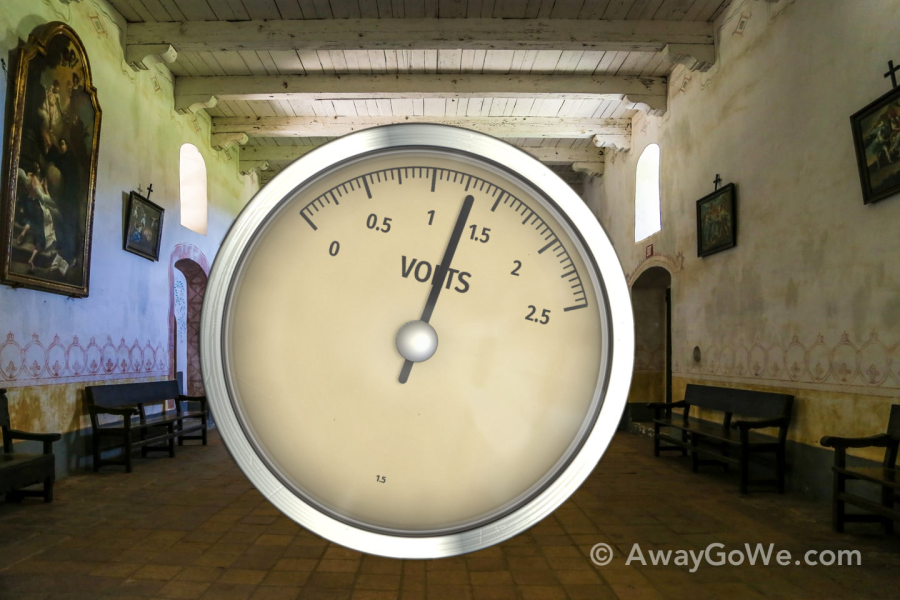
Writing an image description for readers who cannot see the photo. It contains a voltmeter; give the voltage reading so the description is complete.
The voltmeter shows 1.3 V
